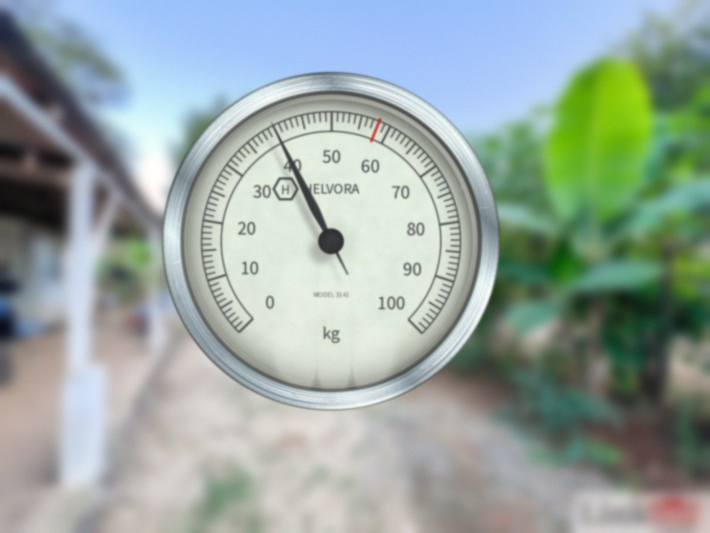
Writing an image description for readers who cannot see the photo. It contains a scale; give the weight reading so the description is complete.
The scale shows 40 kg
